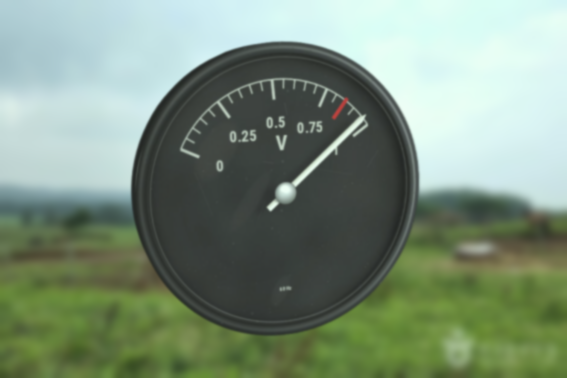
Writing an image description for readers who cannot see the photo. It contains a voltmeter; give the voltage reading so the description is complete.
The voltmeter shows 0.95 V
